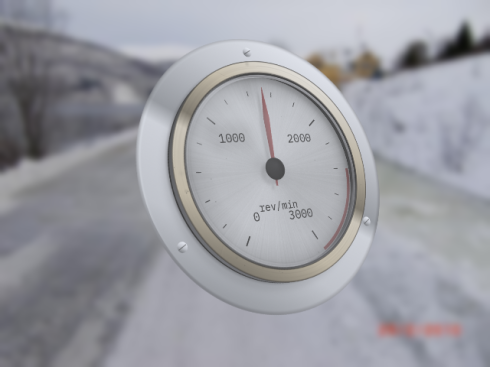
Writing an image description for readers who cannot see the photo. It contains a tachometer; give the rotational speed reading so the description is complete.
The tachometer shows 1500 rpm
